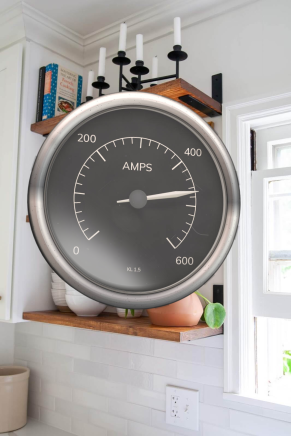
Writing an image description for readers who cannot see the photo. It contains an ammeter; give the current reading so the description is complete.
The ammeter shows 470 A
